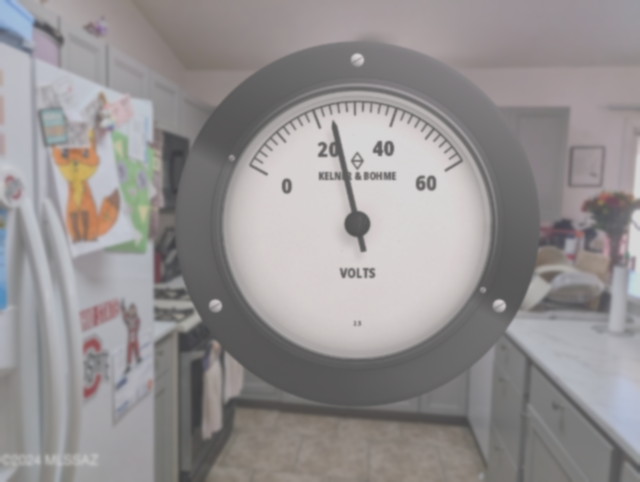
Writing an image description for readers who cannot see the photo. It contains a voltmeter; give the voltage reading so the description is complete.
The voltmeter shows 24 V
